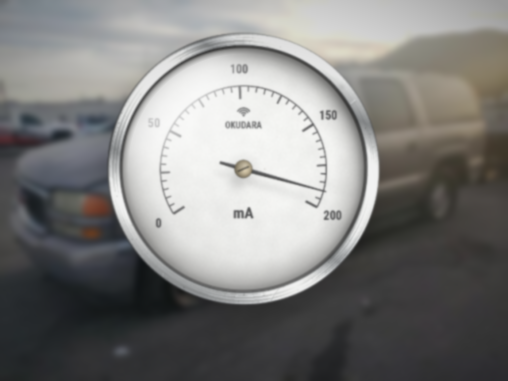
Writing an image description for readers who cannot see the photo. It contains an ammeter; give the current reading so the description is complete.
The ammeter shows 190 mA
